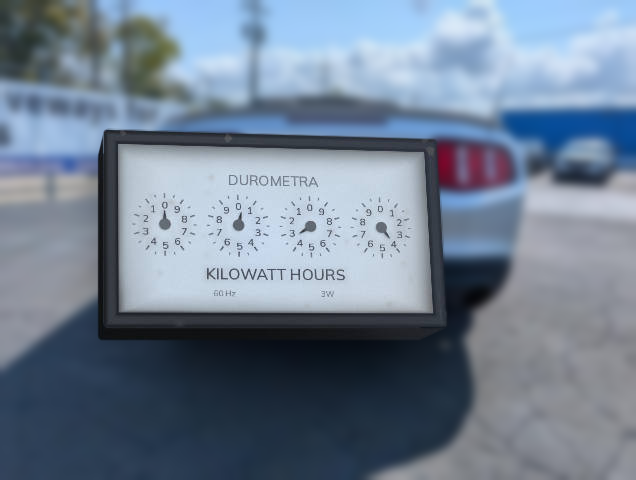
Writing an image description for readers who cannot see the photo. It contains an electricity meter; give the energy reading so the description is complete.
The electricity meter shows 34 kWh
